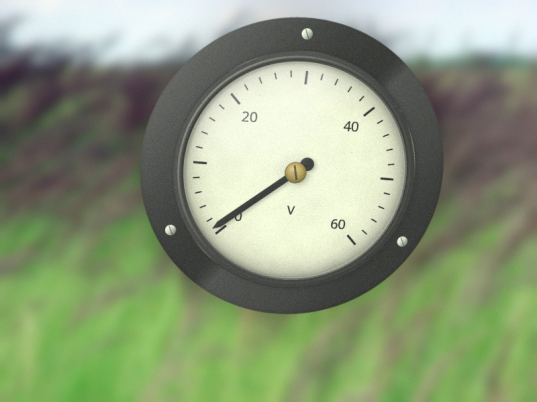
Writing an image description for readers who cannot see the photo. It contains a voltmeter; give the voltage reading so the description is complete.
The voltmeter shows 1 V
